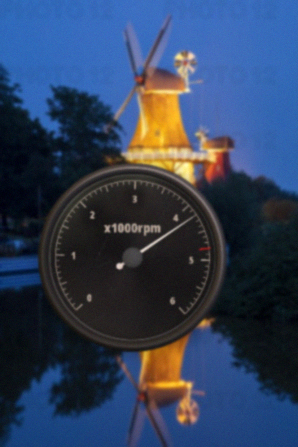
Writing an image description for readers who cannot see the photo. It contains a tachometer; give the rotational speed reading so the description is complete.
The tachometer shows 4200 rpm
